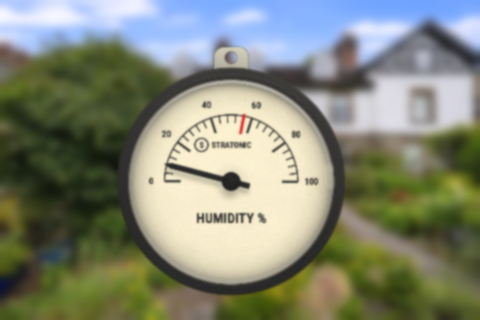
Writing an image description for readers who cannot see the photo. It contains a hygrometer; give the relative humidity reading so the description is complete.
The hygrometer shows 8 %
